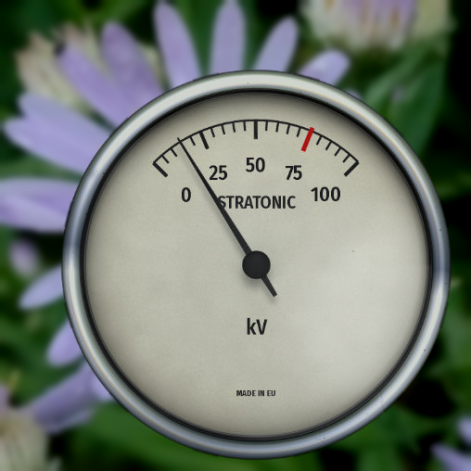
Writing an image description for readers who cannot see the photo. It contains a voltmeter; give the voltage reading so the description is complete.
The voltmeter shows 15 kV
